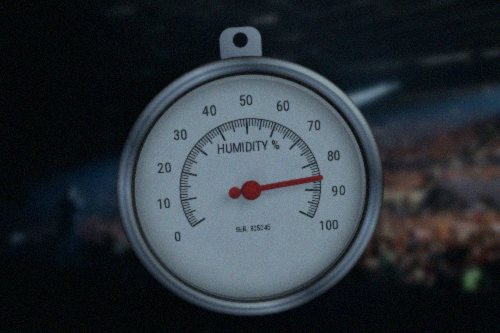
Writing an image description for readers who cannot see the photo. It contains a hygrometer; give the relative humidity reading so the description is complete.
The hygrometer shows 85 %
